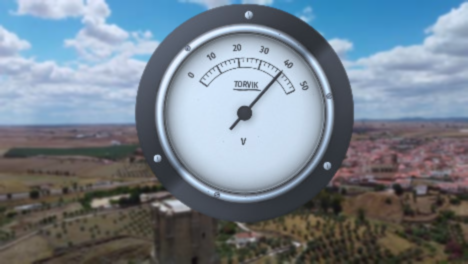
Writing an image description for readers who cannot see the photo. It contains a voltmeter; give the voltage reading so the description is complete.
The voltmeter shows 40 V
